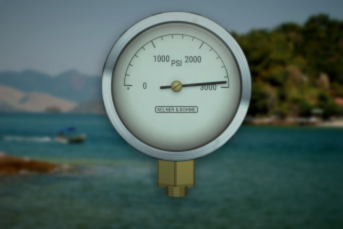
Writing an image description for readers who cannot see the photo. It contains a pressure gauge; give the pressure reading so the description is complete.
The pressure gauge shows 2900 psi
